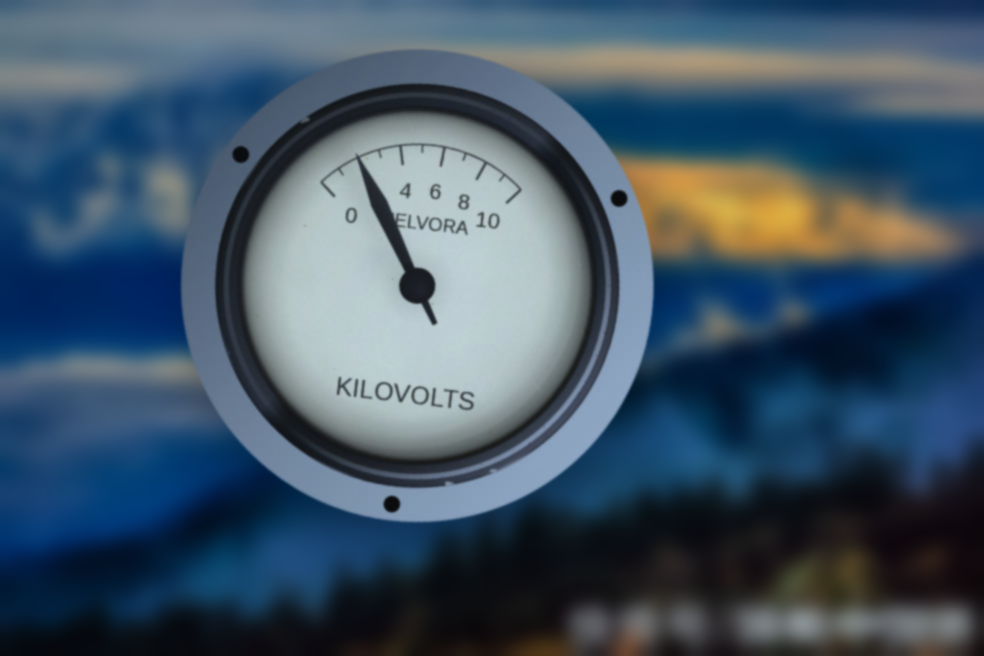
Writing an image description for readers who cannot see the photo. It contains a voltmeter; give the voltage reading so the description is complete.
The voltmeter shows 2 kV
